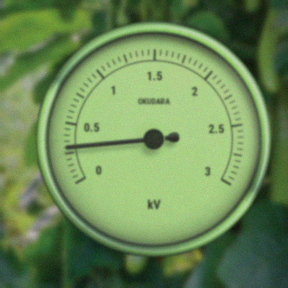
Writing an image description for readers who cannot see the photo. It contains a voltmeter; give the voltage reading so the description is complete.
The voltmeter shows 0.3 kV
